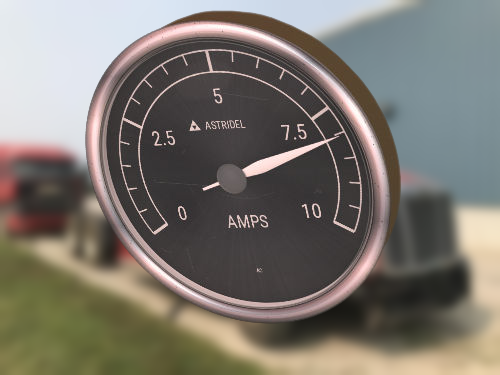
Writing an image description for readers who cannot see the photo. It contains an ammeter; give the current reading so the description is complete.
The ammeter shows 8 A
